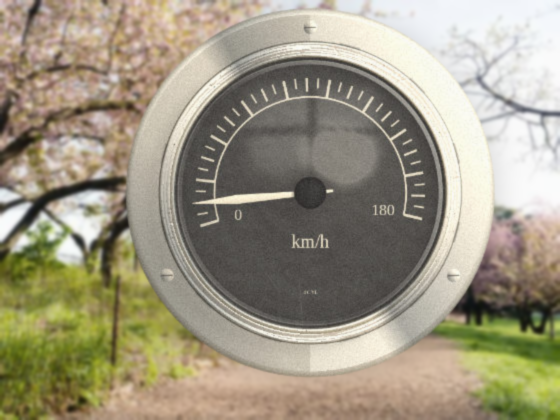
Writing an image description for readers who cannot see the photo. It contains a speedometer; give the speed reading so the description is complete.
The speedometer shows 10 km/h
